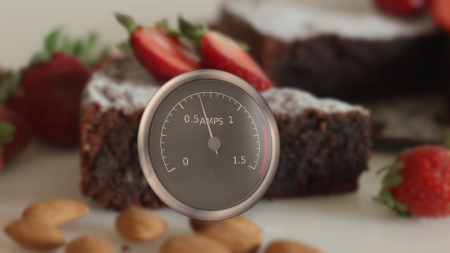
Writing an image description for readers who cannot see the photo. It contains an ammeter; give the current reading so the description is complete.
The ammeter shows 0.65 A
